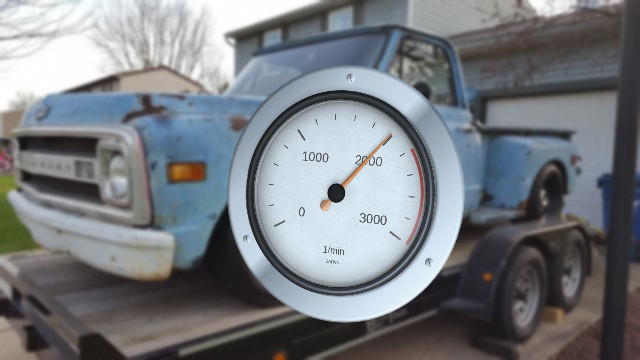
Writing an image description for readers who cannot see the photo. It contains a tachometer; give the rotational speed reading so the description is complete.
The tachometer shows 2000 rpm
